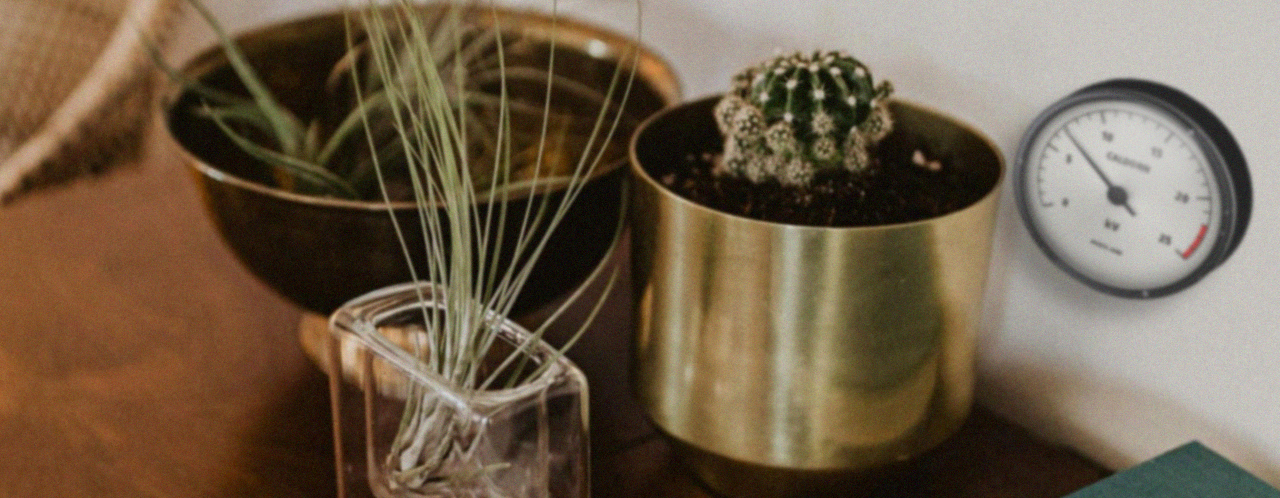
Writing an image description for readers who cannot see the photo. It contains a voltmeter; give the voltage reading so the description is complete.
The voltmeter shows 7 kV
